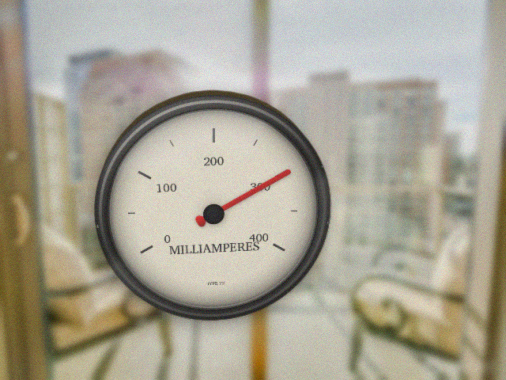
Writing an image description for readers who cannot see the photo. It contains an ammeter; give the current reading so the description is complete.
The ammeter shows 300 mA
